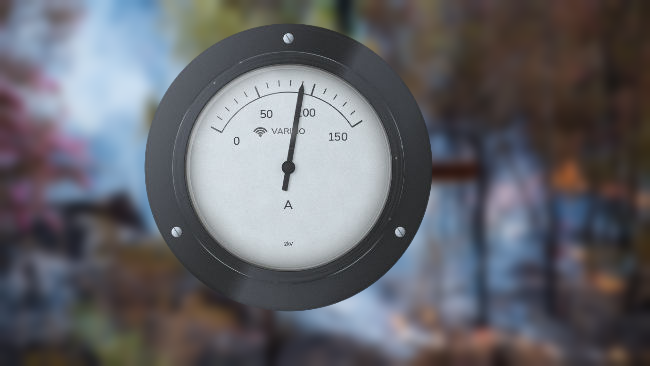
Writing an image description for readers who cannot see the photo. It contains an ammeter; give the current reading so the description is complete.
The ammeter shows 90 A
